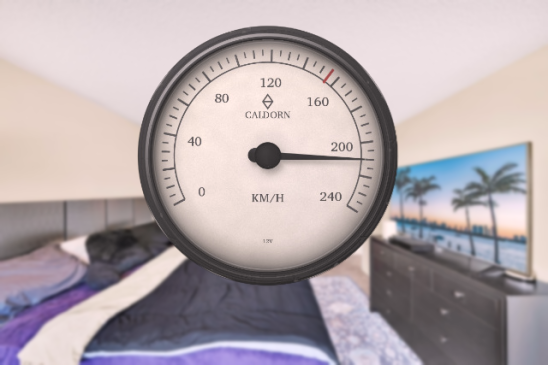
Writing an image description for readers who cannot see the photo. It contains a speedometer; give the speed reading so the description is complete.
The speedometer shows 210 km/h
